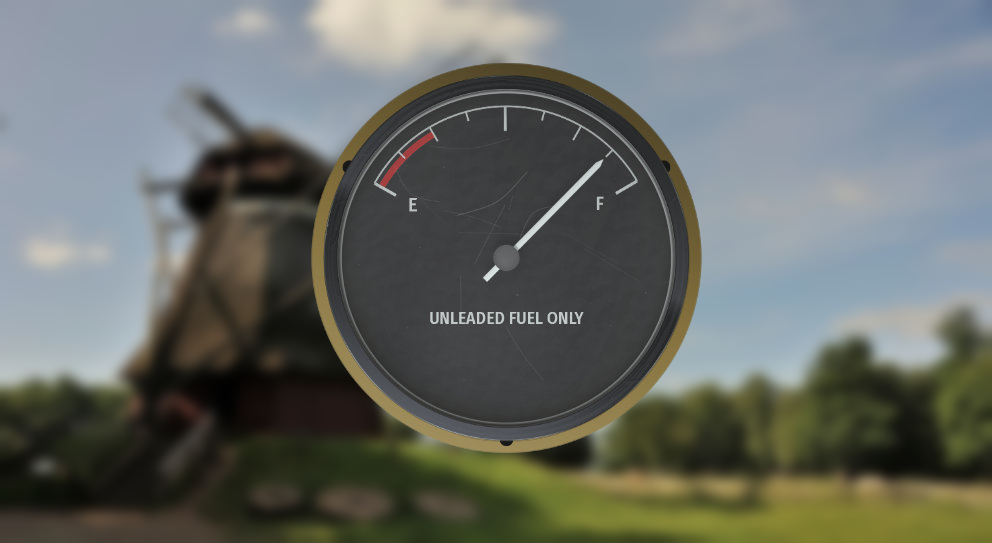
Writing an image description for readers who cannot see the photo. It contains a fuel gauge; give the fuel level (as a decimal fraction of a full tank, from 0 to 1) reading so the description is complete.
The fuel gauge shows 0.875
